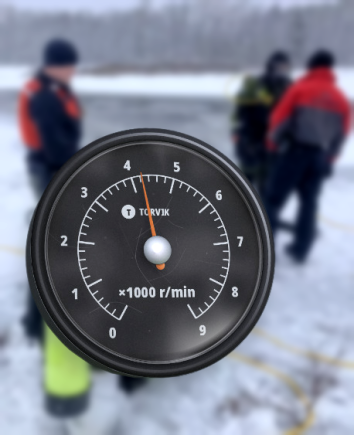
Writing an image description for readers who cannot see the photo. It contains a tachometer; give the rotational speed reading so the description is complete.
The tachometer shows 4200 rpm
